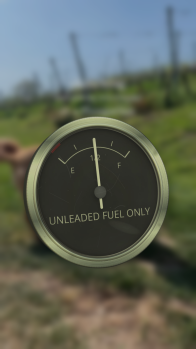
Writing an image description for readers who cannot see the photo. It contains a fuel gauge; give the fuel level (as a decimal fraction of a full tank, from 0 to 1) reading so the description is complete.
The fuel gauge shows 0.5
